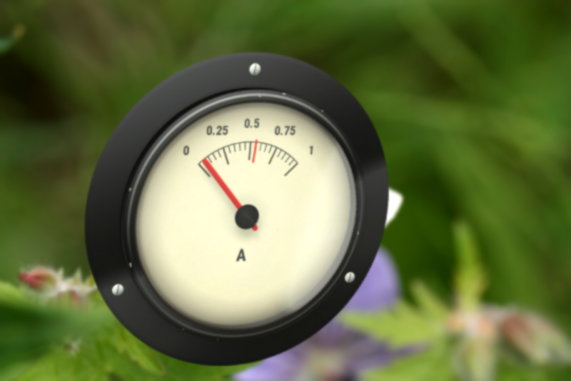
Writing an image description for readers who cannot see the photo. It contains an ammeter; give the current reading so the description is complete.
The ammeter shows 0.05 A
